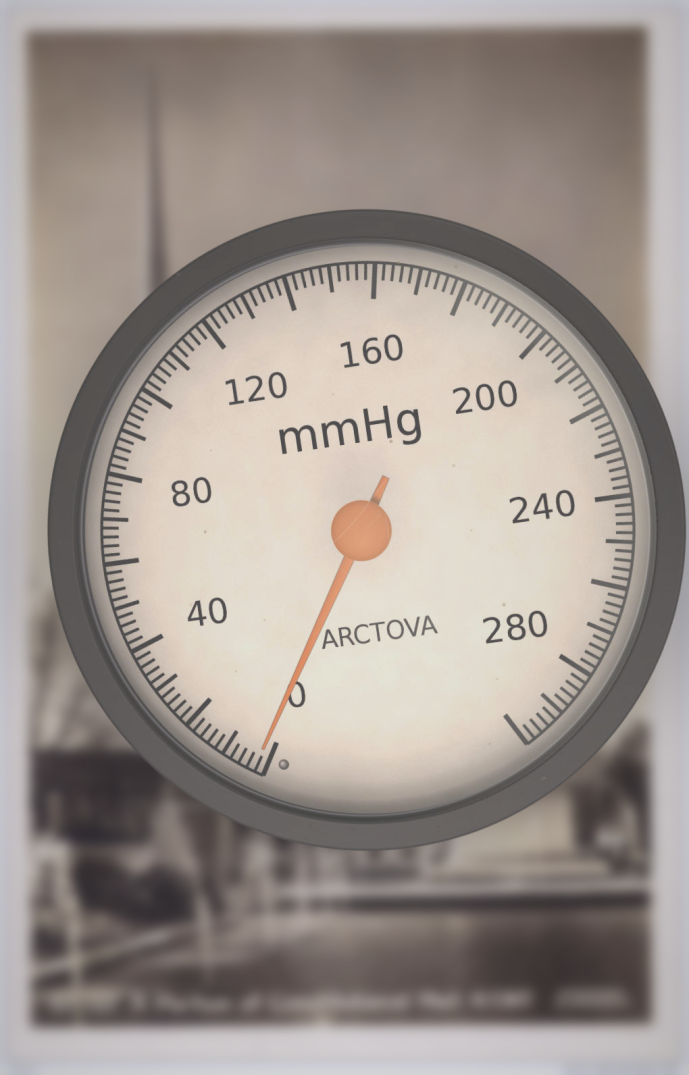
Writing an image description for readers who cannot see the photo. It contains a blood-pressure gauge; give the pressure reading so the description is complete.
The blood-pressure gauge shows 2 mmHg
